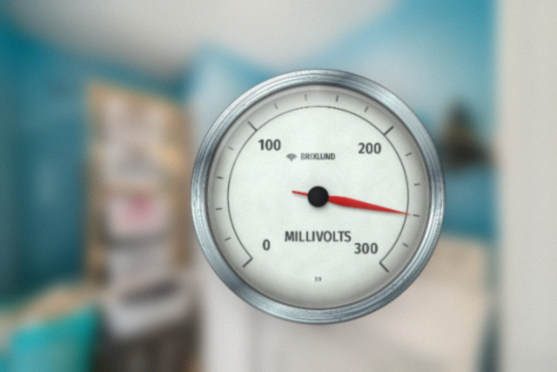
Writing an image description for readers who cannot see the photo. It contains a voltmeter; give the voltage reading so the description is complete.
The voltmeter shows 260 mV
